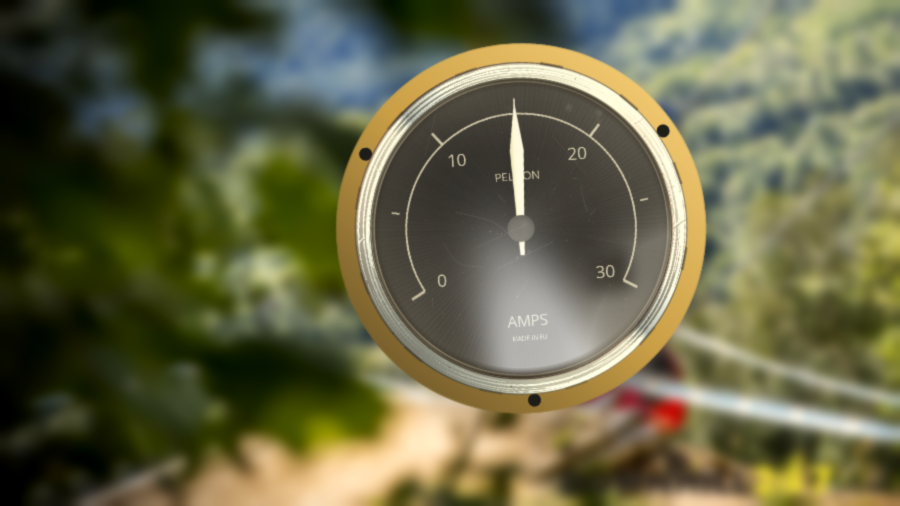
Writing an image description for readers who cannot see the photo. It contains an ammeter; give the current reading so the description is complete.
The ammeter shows 15 A
